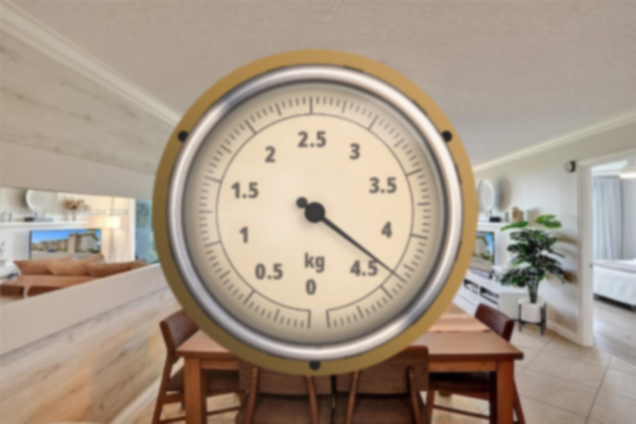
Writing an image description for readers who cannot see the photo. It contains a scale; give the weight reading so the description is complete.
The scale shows 4.35 kg
